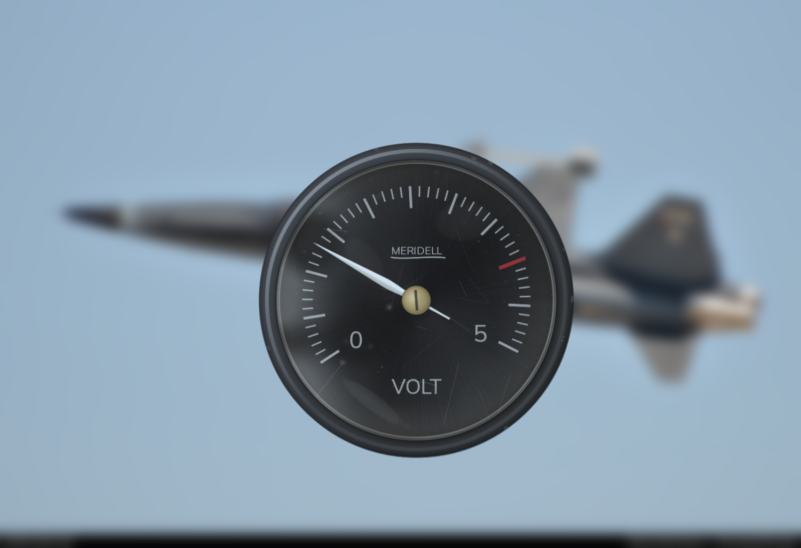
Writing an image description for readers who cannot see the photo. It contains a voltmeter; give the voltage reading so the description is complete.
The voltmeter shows 1.3 V
